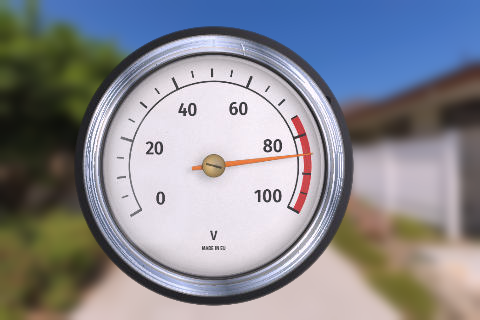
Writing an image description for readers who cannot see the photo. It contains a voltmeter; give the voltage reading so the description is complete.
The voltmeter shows 85 V
